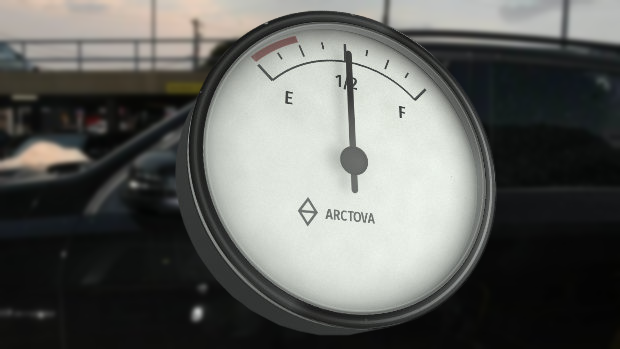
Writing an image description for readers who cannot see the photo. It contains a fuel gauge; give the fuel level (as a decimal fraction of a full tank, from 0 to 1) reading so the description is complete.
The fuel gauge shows 0.5
